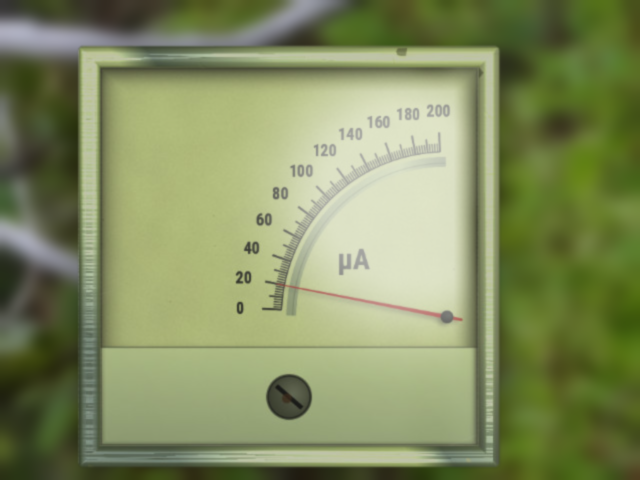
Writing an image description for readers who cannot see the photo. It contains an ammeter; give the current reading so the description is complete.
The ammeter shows 20 µA
